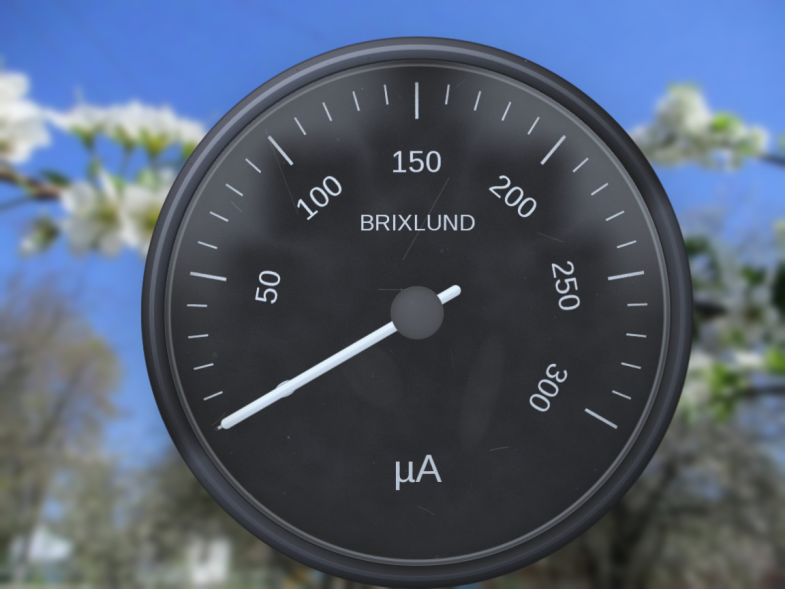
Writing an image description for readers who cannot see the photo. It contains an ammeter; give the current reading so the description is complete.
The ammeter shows 0 µA
